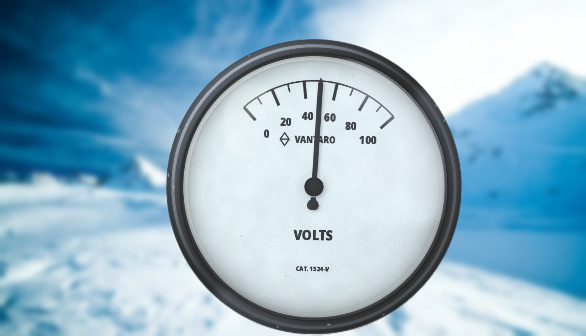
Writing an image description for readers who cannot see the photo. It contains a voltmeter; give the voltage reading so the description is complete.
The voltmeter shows 50 V
